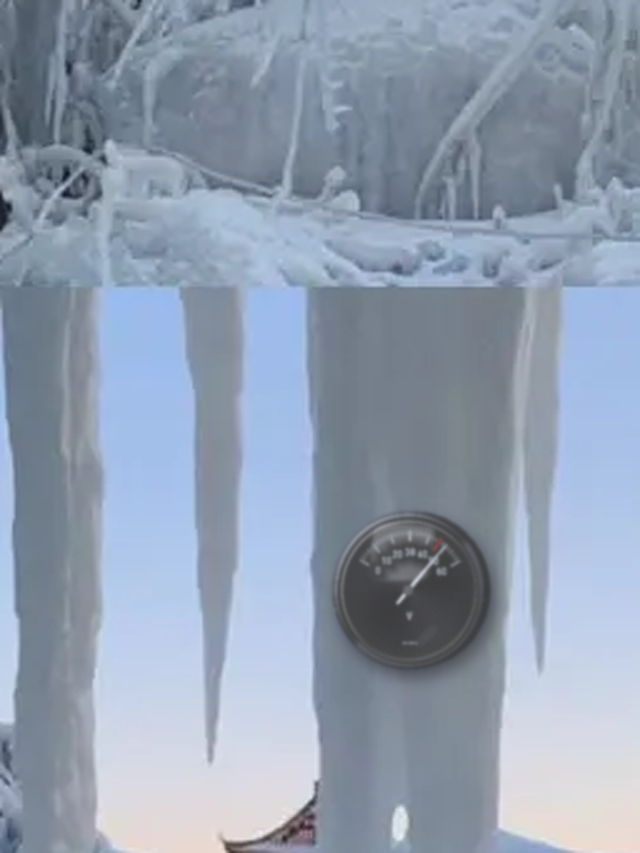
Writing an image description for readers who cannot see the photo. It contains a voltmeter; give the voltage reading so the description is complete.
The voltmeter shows 50 V
